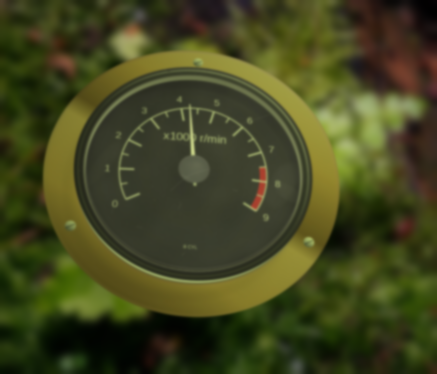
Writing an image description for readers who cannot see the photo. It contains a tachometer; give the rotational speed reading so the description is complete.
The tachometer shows 4250 rpm
